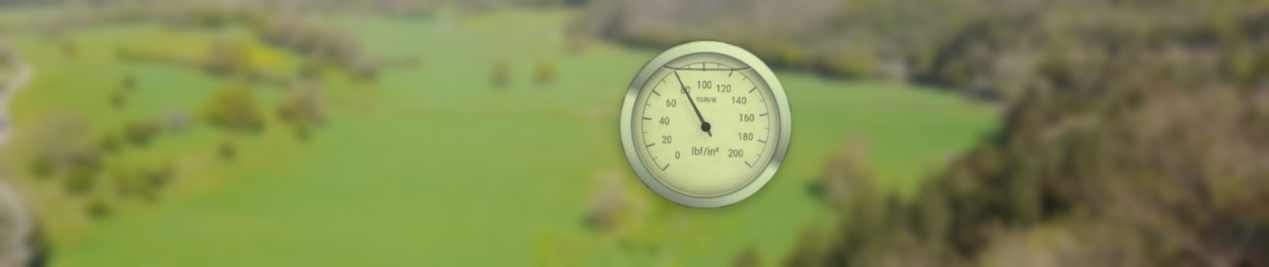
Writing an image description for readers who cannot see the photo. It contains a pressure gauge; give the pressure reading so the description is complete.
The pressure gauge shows 80 psi
